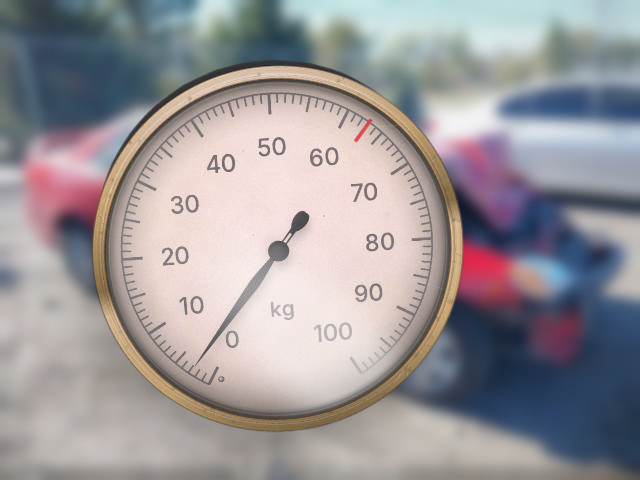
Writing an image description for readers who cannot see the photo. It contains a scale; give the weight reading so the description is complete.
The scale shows 3 kg
